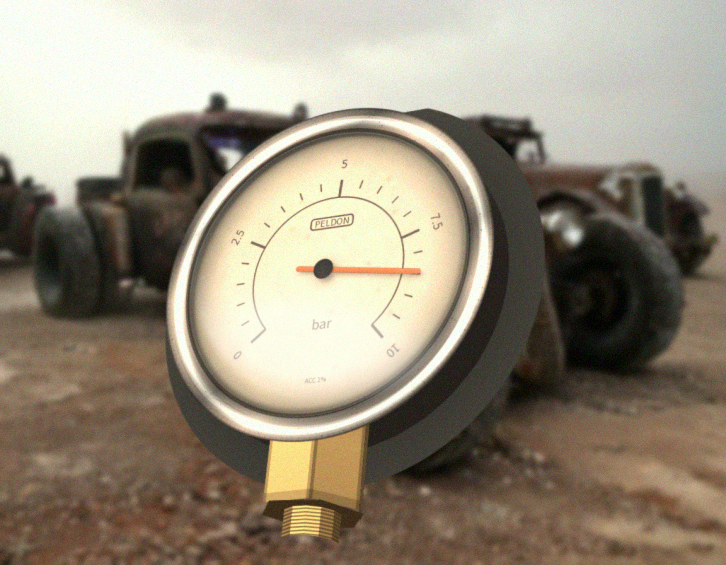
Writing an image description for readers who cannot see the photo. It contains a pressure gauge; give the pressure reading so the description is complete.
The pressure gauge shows 8.5 bar
